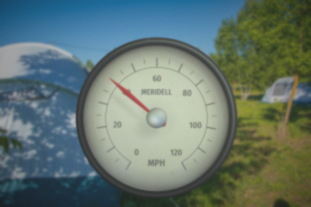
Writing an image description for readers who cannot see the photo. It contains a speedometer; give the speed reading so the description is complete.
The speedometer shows 40 mph
